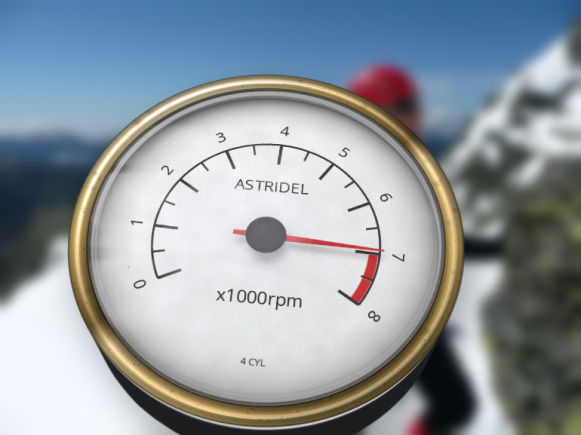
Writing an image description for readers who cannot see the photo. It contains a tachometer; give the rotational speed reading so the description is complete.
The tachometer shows 7000 rpm
